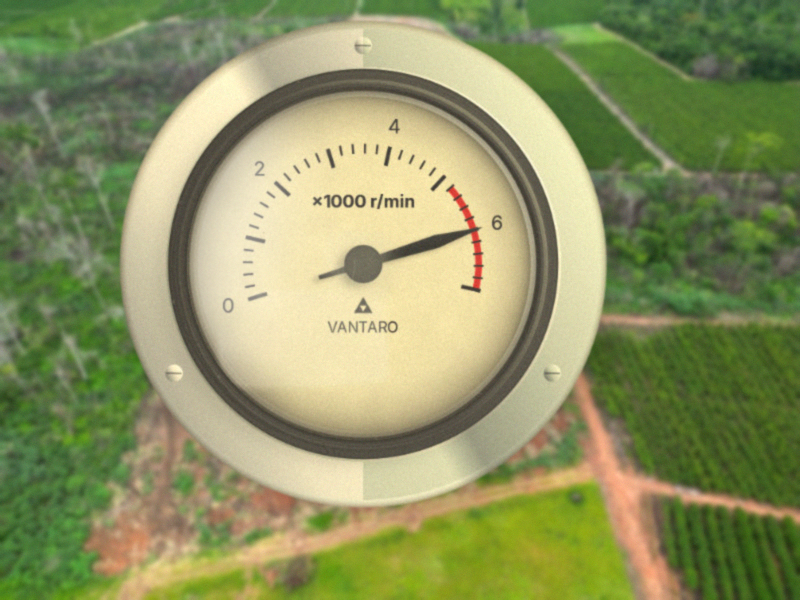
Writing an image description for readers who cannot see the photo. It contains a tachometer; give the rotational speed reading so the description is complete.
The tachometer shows 6000 rpm
